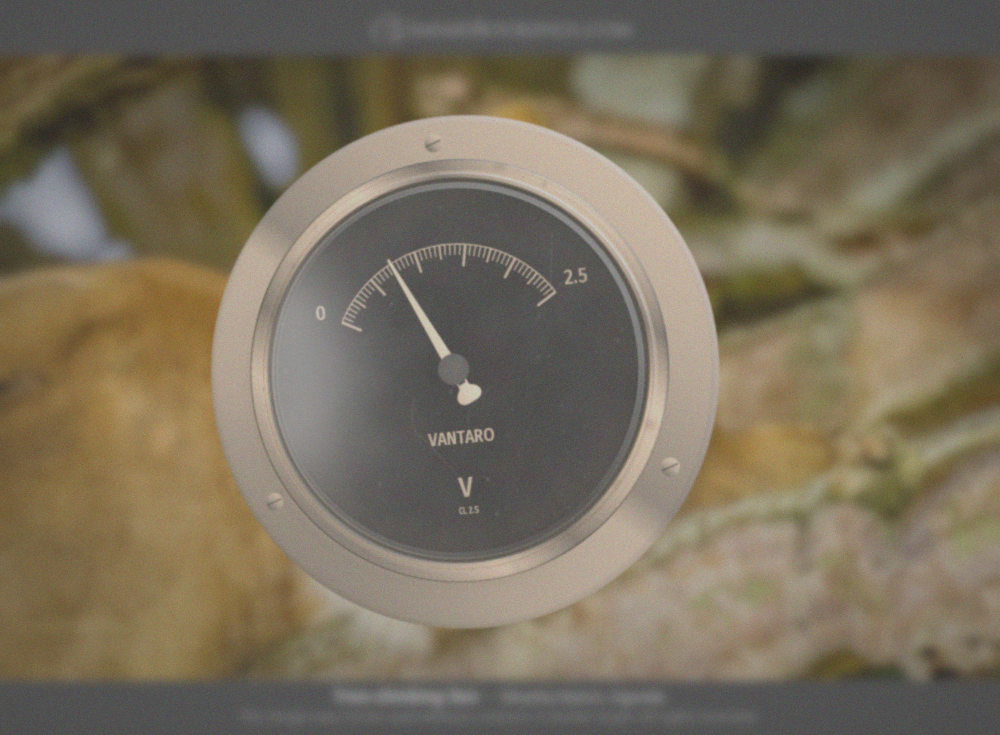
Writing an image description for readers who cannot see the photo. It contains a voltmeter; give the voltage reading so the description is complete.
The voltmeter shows 0.75 V
